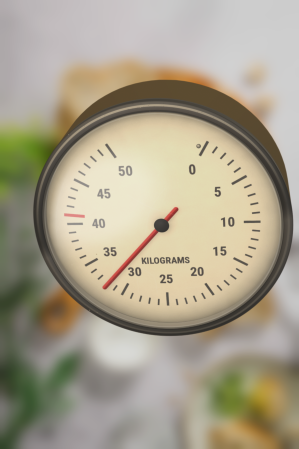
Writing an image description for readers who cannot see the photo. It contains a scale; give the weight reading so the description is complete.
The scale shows 32 kg
